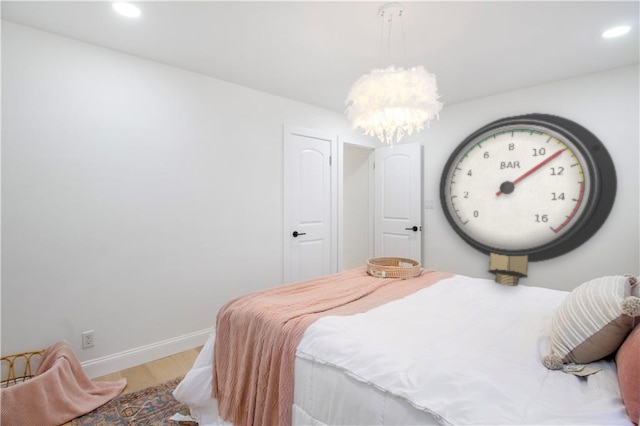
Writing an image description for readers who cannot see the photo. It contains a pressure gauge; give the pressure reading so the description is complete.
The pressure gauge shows 11 bar
